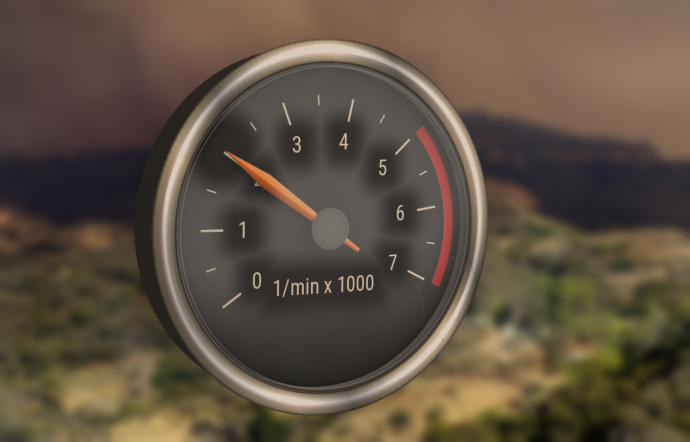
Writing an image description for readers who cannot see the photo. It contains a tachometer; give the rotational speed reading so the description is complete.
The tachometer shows 2000 rpm
